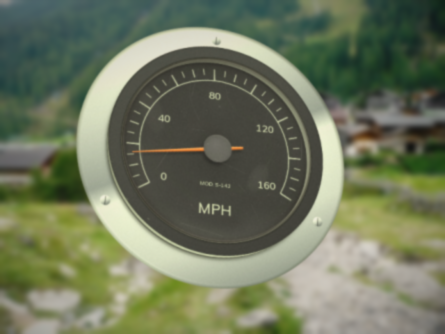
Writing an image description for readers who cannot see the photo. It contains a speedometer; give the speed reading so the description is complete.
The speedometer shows 15 mph
